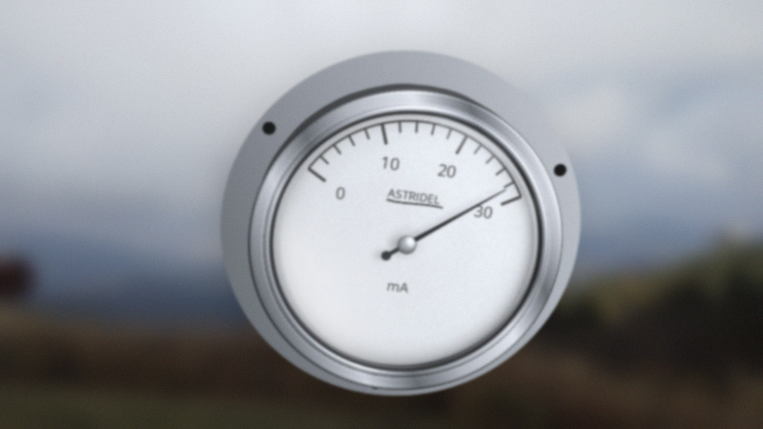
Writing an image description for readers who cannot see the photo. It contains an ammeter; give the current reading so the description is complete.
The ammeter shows 28 mA
